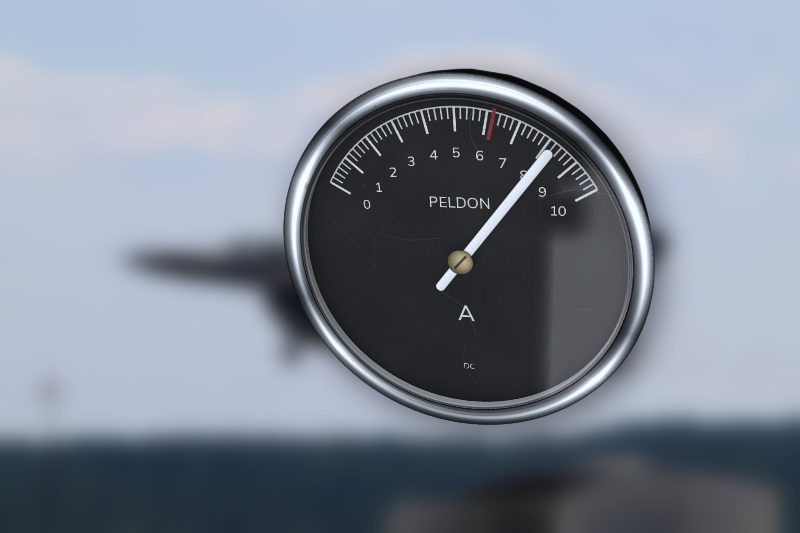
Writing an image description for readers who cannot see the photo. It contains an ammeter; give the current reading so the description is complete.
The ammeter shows 8.2 A
